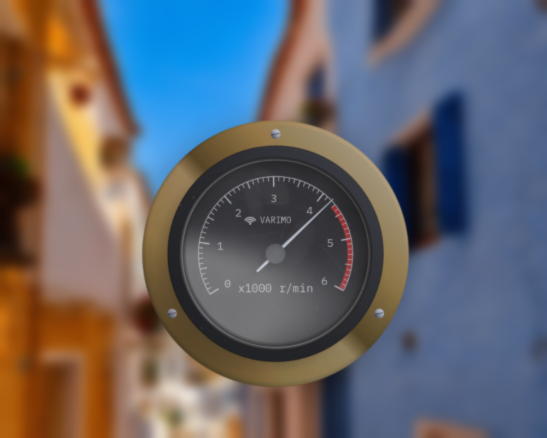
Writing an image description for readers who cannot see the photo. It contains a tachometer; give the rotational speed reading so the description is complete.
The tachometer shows 4200 rpm
